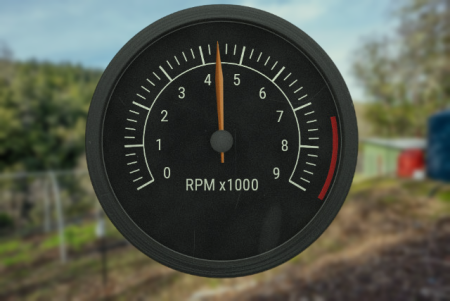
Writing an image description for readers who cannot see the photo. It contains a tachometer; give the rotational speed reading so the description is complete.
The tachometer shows 4400 rpm
